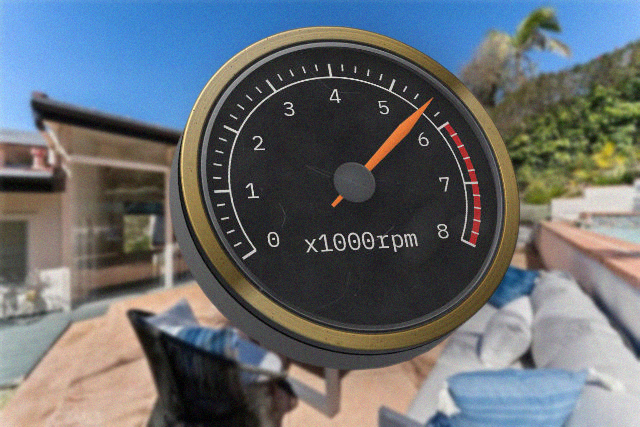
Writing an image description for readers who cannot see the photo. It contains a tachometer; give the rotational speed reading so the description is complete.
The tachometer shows 5600 rpm
